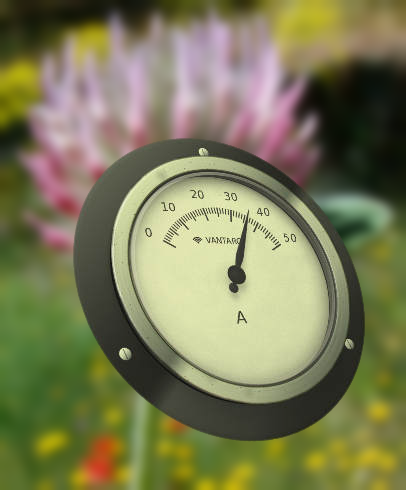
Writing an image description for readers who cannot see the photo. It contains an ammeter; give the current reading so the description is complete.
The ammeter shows 35 A
